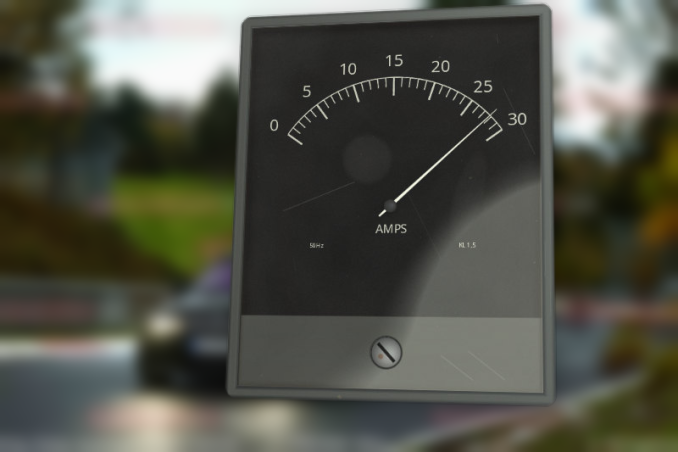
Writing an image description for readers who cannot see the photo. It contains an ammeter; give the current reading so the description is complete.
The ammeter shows 28 A
